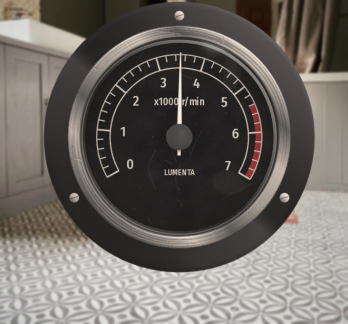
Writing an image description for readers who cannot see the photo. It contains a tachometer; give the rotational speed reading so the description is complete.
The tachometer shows 3500 rpm
